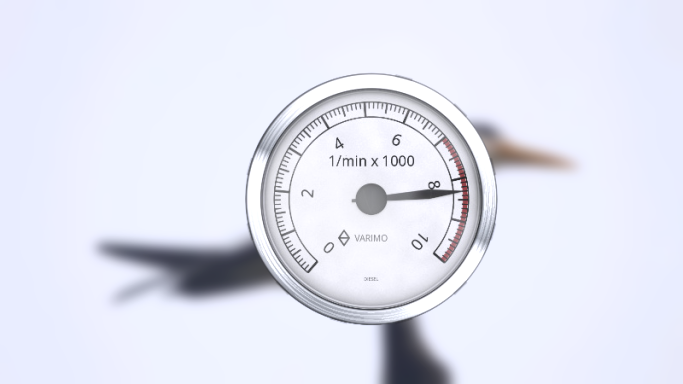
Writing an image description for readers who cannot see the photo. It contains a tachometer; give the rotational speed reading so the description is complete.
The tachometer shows 8300 rpm
